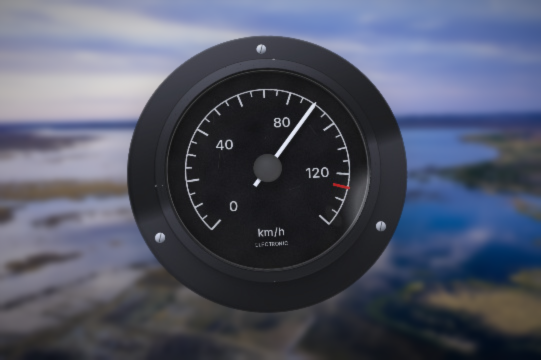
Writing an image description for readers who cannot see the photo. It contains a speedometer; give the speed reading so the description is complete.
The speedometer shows 90 km/h
